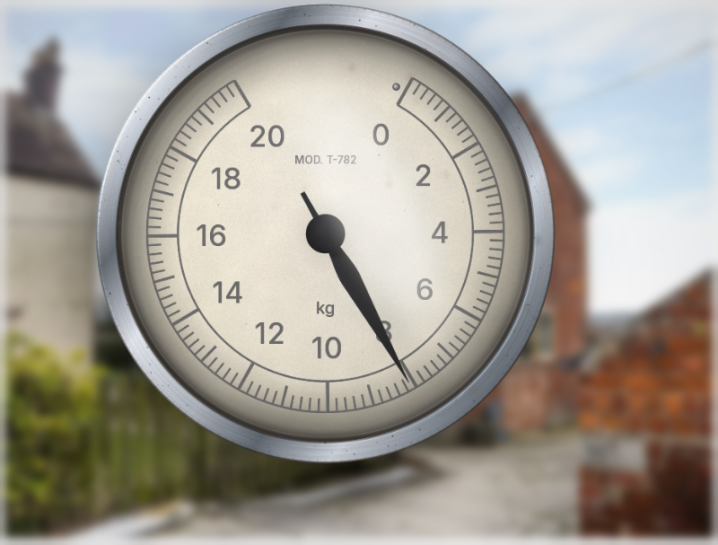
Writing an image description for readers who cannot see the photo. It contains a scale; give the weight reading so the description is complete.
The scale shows 8.1 kg
